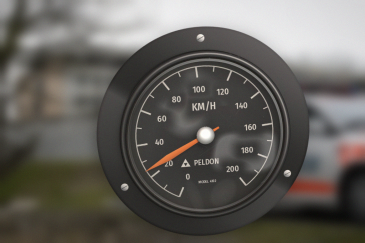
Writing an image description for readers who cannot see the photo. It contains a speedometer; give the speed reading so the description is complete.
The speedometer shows 25 km/h
